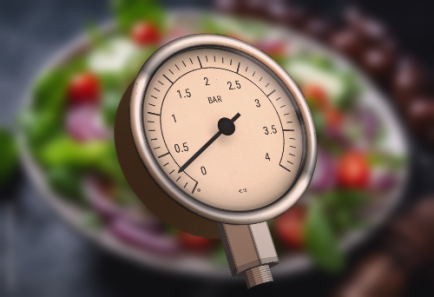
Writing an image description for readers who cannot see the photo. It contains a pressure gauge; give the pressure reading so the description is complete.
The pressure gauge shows 0.25 bar
